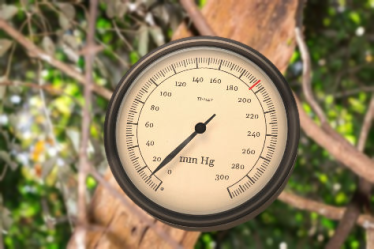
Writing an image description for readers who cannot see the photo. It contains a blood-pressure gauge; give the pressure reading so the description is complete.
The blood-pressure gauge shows 10 mmHg
